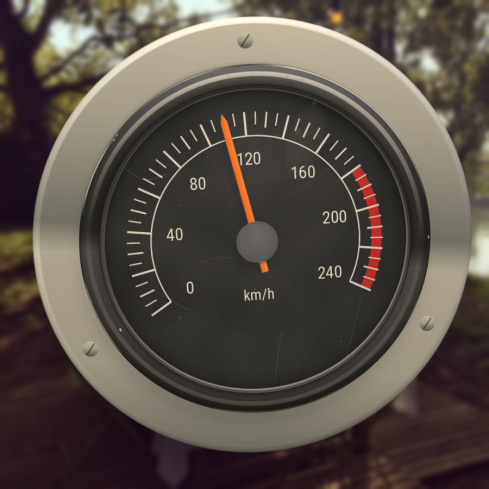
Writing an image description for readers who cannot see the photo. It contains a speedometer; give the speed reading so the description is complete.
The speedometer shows 110 km/h
